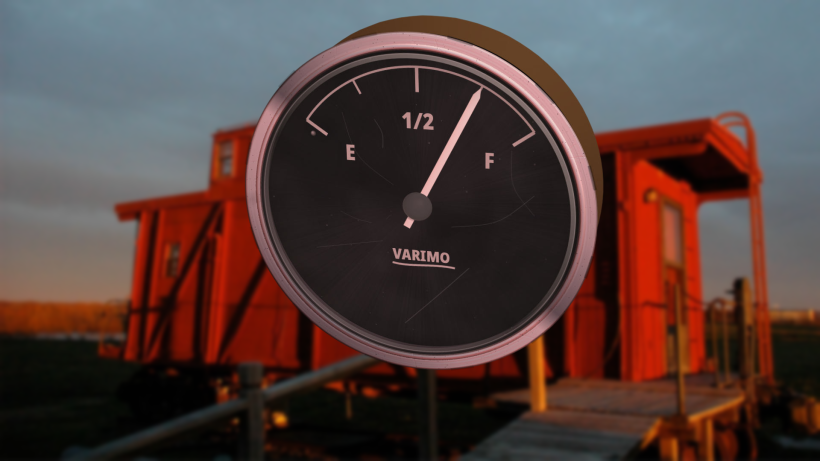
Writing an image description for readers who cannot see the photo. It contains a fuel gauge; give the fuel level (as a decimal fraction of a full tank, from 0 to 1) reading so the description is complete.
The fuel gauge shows 0.75
